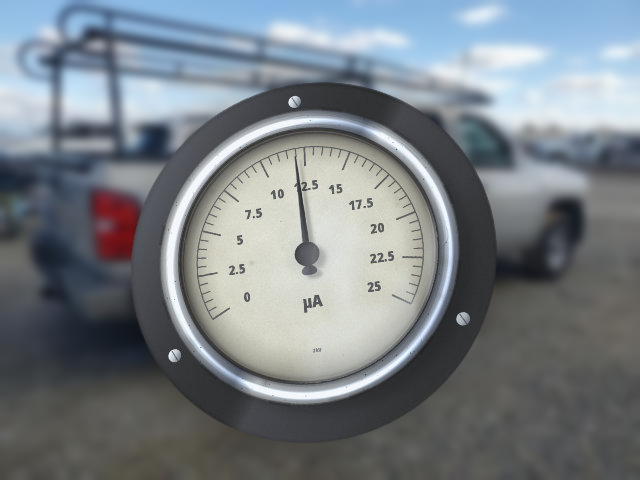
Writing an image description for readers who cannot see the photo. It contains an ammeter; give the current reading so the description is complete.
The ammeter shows 12 µA
